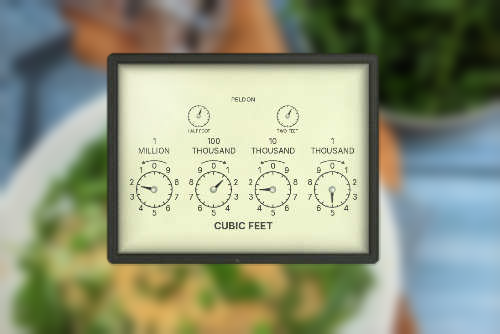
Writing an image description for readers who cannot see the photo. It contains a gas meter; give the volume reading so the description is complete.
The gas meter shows 212500 ft³
